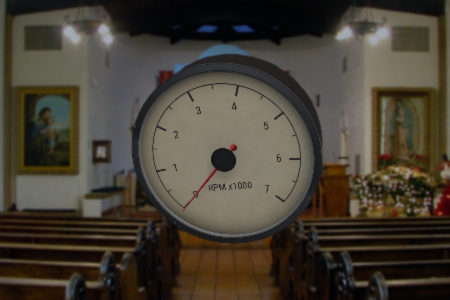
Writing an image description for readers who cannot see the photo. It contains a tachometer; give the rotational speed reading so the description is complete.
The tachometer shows 0 rpm
